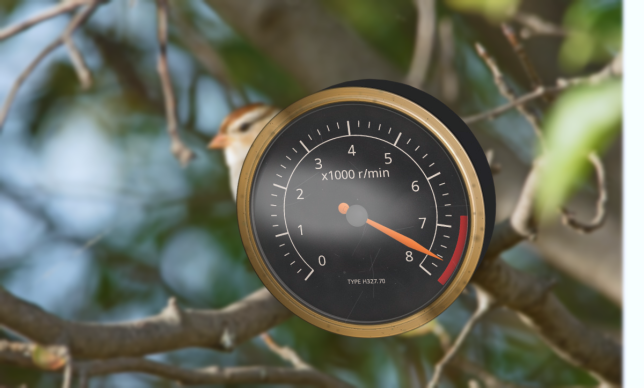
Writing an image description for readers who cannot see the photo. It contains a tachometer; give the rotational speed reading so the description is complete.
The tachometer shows 7600 rpm
